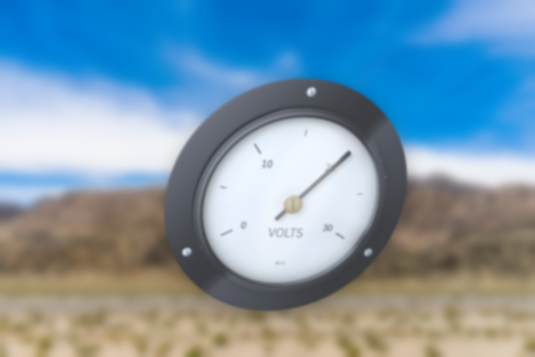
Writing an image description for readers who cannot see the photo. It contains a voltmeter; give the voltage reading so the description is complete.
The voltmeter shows 20 V
